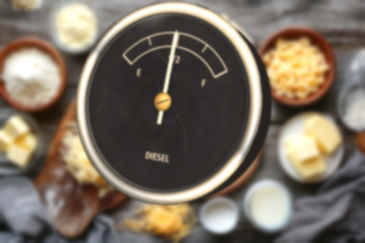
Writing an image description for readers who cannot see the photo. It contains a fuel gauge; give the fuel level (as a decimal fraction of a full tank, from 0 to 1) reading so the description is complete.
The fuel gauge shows 0.5
